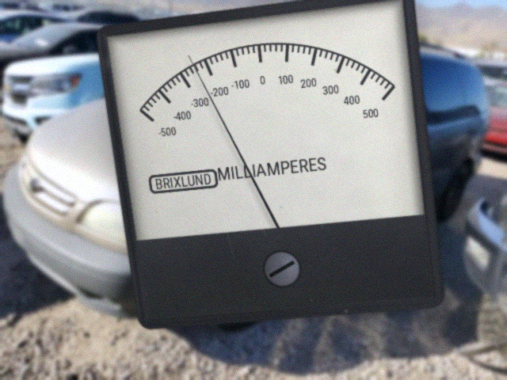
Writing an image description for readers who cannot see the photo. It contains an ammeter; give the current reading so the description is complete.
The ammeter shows -240 mA
